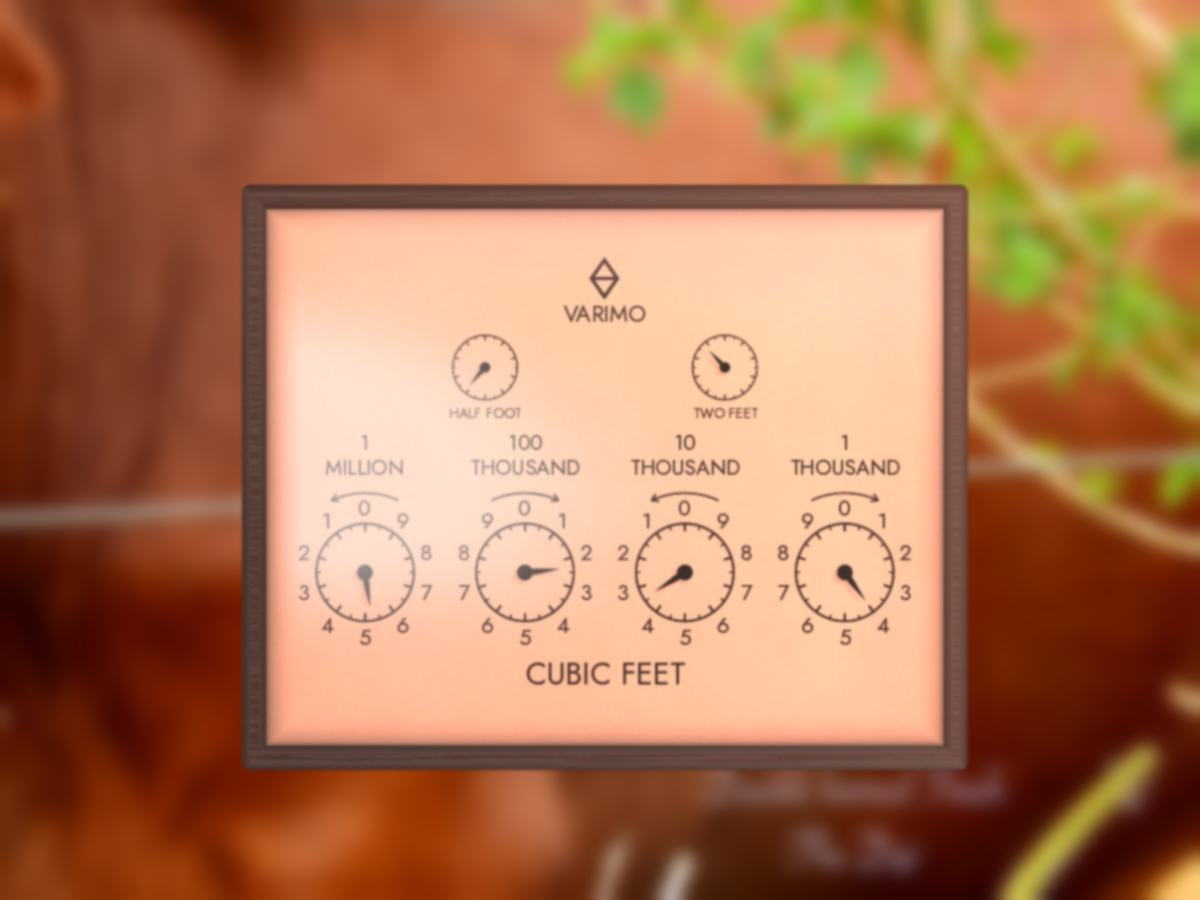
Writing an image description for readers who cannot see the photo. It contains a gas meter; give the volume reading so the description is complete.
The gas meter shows 523400 ft³
